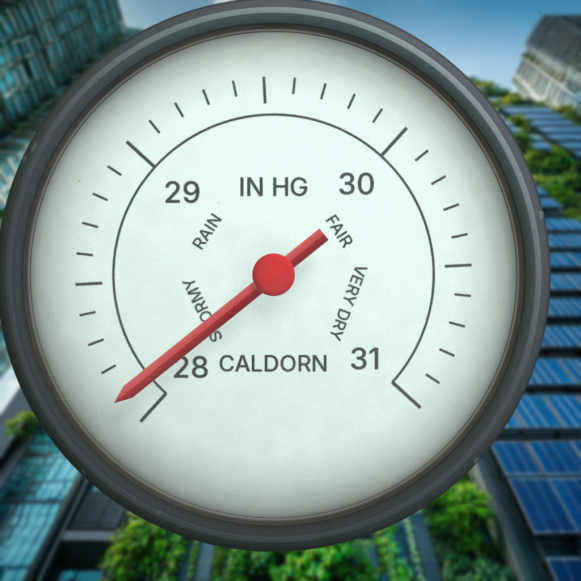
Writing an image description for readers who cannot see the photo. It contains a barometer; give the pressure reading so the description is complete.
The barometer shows 28.1 inHg
